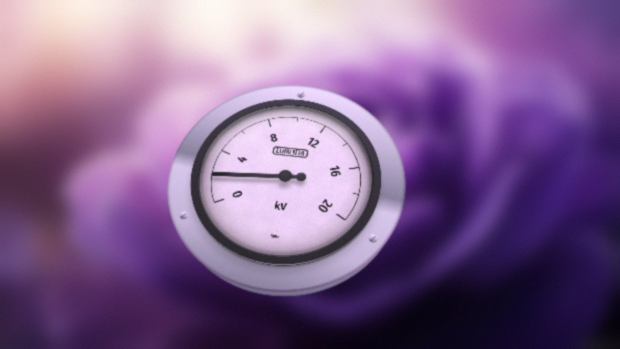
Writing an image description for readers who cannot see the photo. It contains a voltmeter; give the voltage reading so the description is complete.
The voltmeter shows 2 kV
